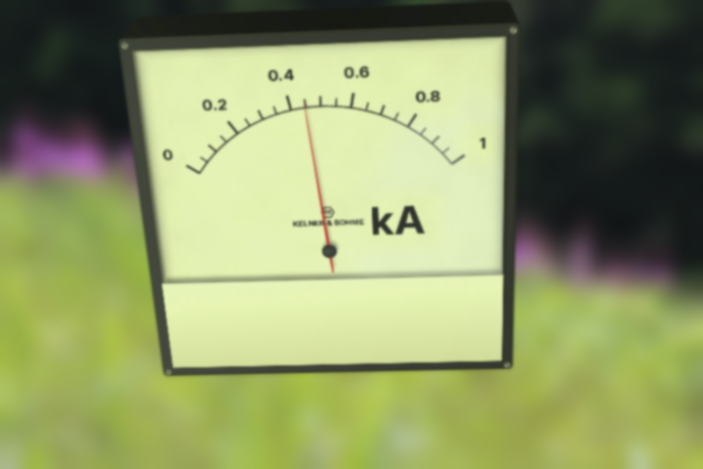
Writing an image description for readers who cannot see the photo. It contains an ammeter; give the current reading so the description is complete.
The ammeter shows 0.45 kA
